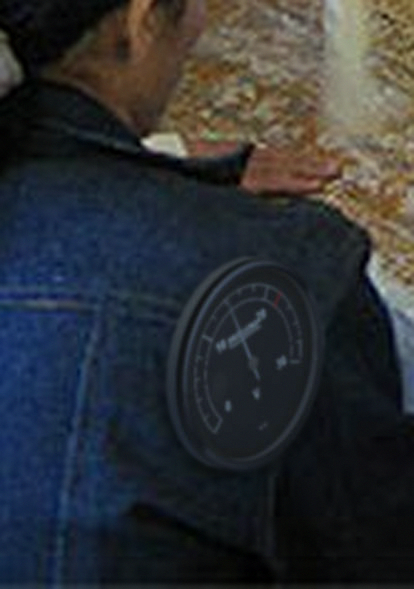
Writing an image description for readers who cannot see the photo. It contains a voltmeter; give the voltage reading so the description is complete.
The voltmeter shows 14 V
